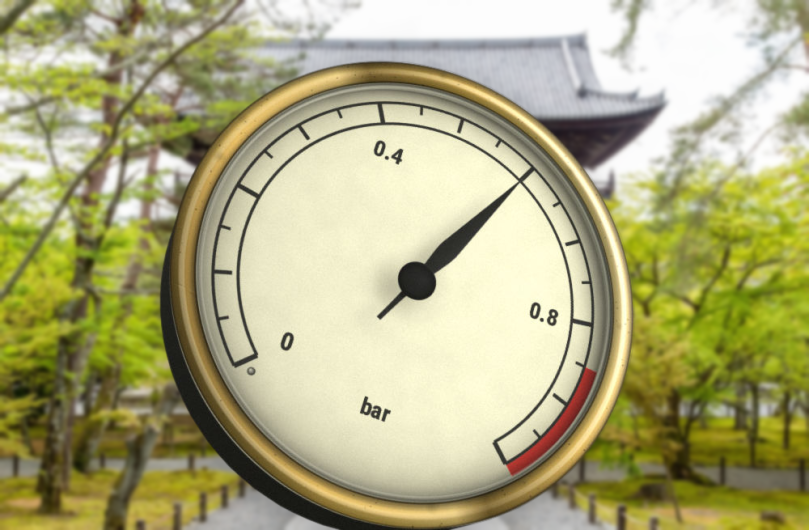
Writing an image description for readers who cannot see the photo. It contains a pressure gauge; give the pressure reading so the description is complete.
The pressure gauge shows 0.6 bar
